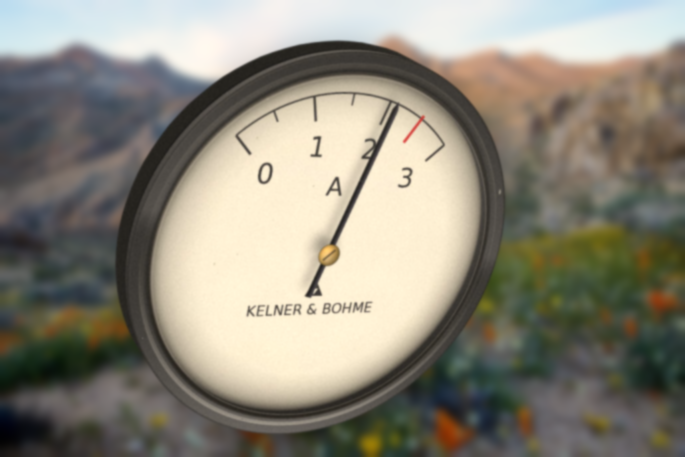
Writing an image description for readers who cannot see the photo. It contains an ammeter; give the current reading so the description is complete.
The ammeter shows 2 A
